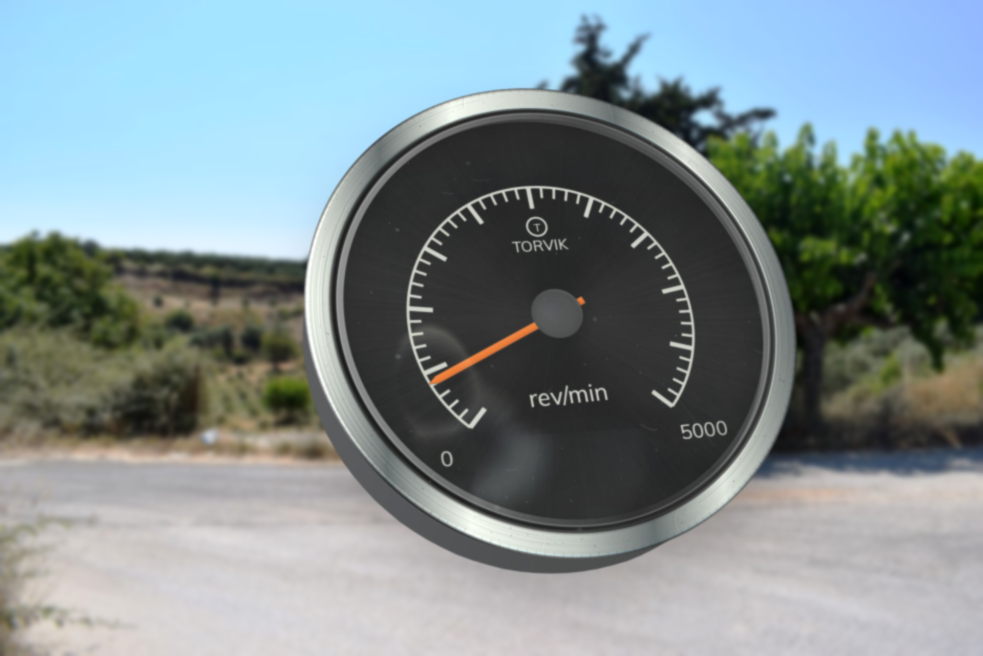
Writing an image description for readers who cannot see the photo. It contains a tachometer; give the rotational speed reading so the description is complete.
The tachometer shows 400 rpm
